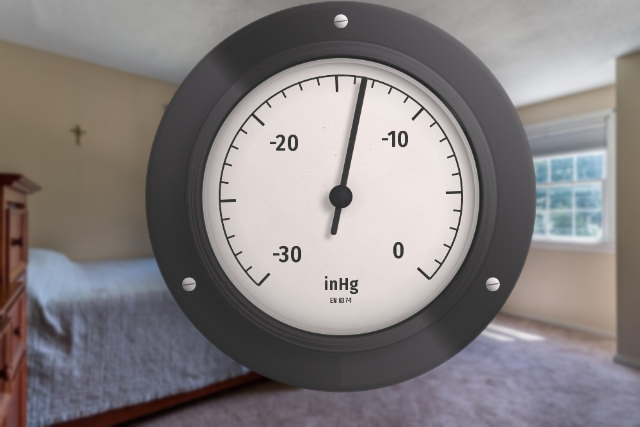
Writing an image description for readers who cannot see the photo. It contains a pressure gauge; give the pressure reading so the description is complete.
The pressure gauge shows -13.5 inHg
